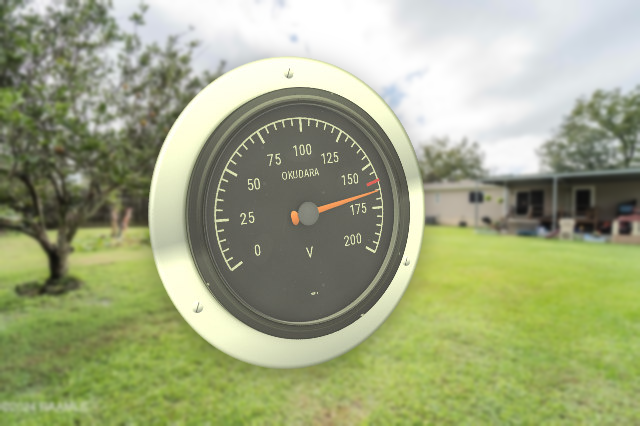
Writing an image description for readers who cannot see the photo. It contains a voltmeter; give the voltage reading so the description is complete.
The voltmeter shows 165 V
